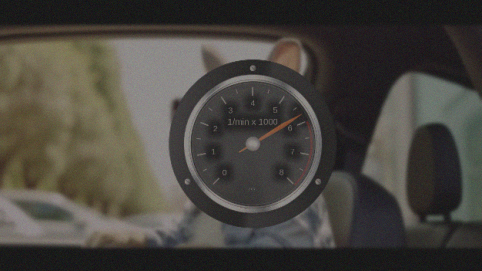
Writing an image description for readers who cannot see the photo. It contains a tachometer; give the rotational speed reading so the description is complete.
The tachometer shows 5750 rpm
